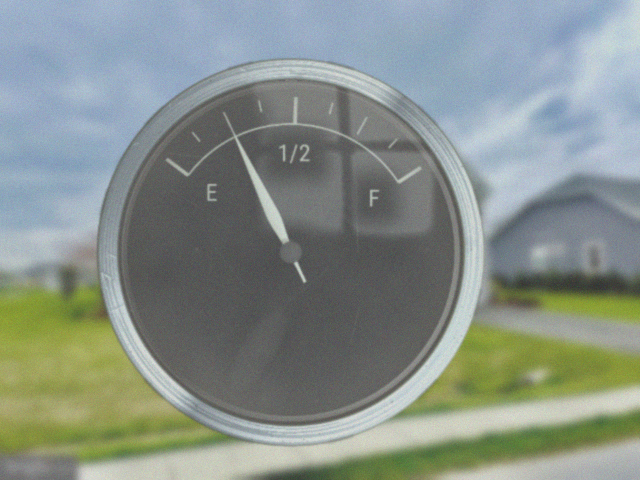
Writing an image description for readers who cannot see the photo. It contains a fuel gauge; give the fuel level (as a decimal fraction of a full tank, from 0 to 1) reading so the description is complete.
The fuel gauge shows 0.25
